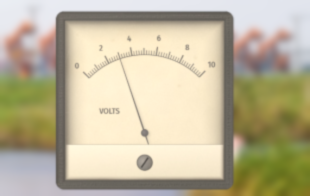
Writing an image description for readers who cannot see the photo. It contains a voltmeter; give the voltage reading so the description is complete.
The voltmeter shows 3 V
